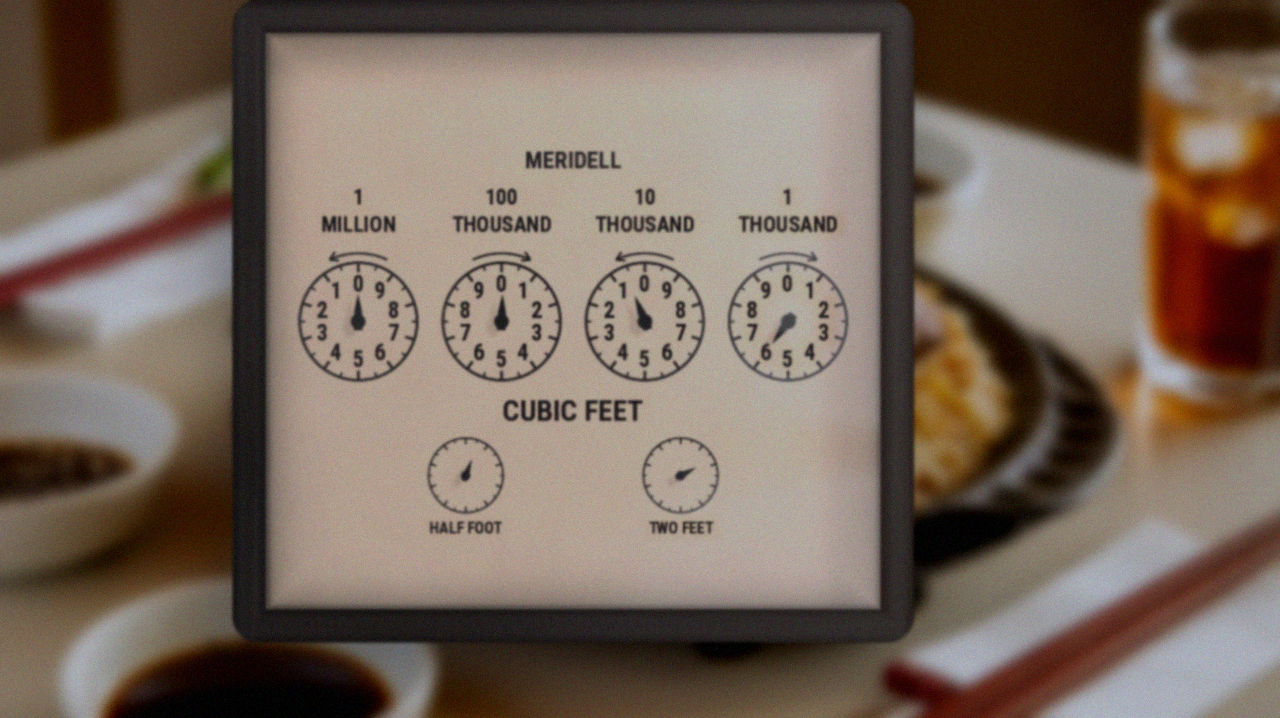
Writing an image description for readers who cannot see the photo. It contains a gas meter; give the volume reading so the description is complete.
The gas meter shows 600 ft³
